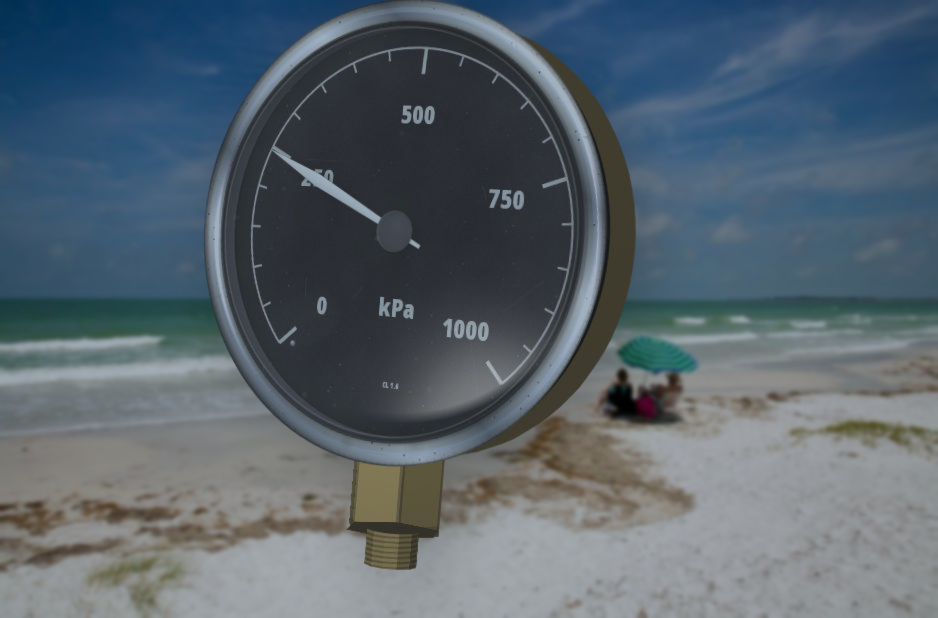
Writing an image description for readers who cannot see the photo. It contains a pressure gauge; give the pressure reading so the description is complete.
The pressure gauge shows 250 kPa
